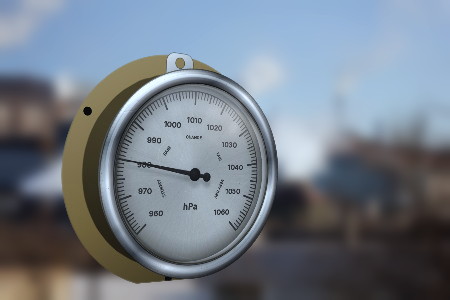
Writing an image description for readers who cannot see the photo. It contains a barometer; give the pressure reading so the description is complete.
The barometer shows 980 hPa
